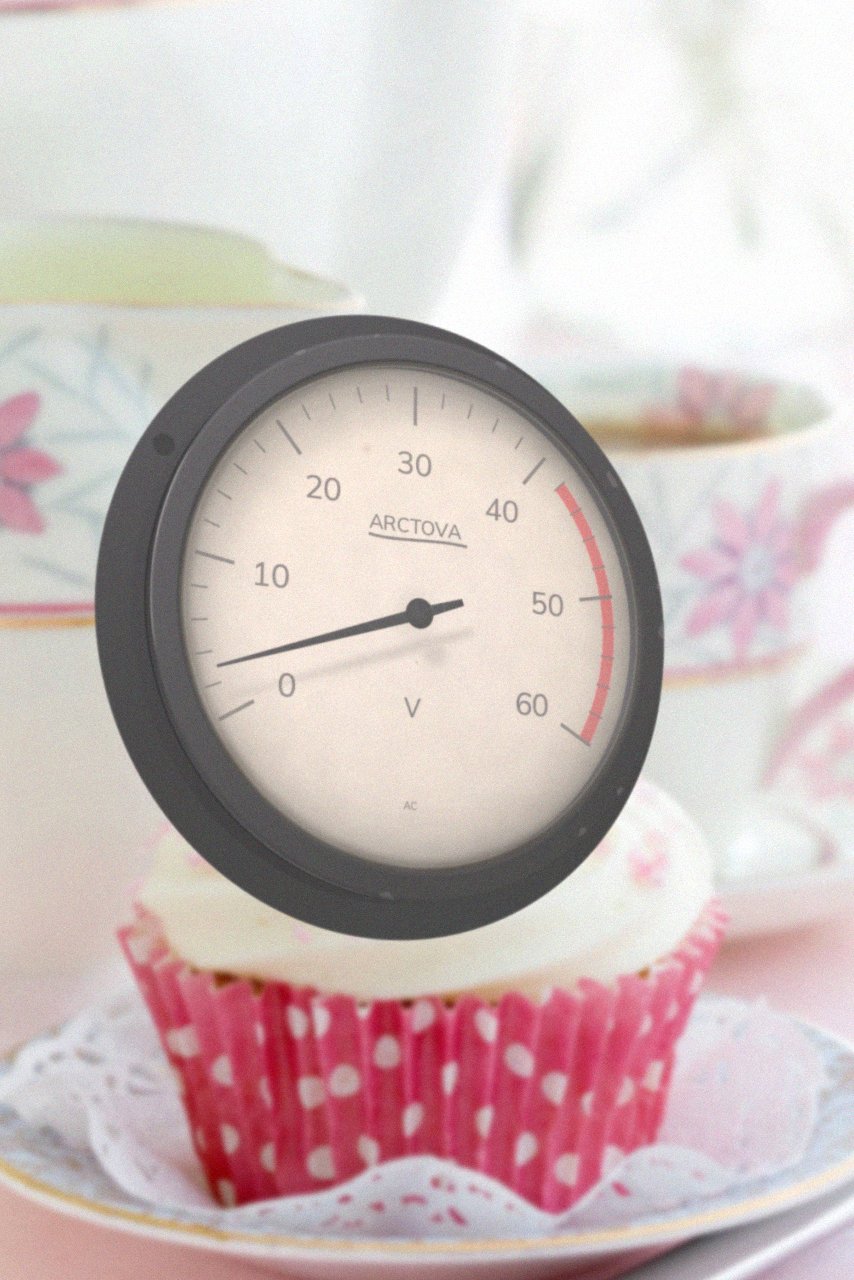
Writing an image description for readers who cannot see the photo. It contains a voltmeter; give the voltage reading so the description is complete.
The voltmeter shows 3 V
